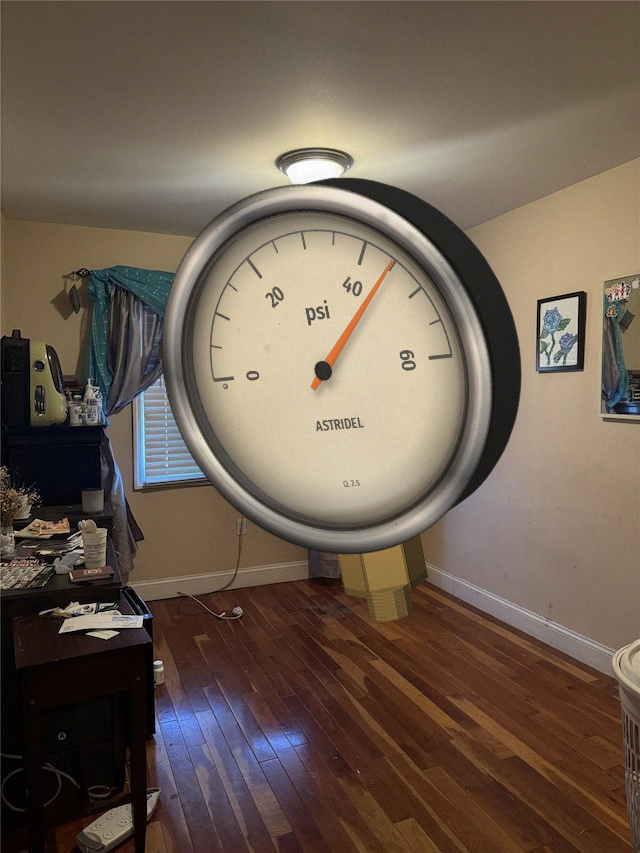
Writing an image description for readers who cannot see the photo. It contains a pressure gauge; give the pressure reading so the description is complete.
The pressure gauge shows 45 psi
